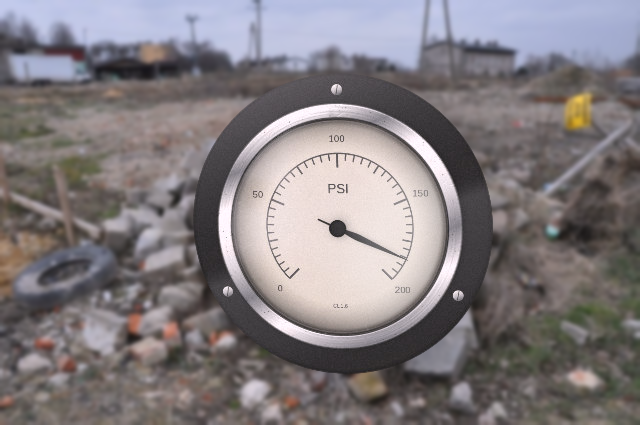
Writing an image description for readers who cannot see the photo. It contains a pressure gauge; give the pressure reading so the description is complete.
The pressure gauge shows 185 psi
